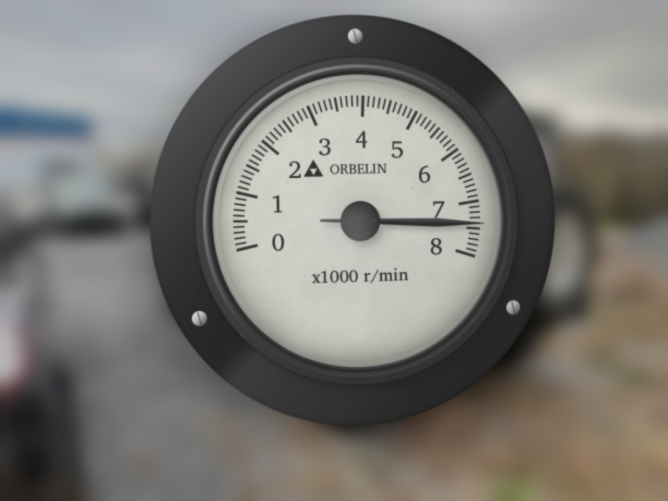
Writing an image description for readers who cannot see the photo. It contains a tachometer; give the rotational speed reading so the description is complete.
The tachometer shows 7400 rpm
